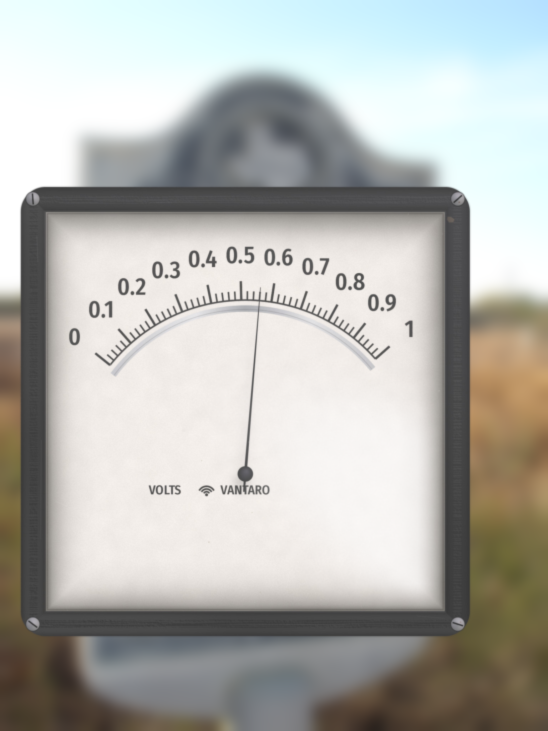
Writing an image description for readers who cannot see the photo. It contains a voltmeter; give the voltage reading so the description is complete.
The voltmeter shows 0.56 V
